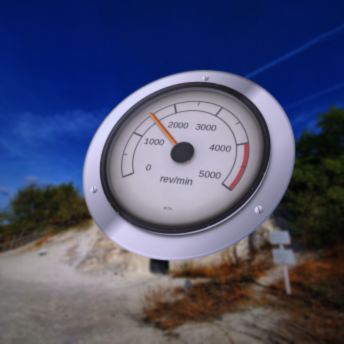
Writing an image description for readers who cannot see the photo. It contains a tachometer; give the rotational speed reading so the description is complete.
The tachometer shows 1500 rpm
